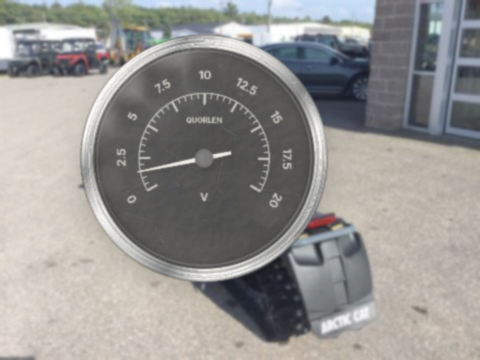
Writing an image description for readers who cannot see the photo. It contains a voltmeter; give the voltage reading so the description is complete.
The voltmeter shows 1.5 V
